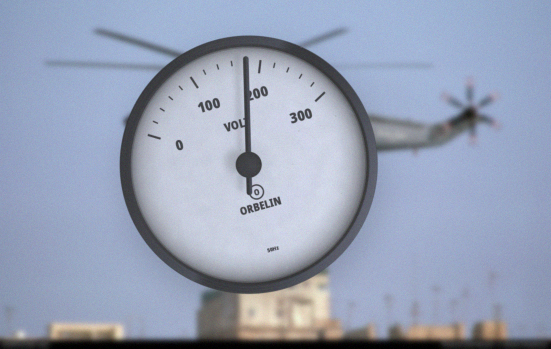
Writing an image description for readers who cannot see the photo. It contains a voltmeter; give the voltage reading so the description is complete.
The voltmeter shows 180 V
